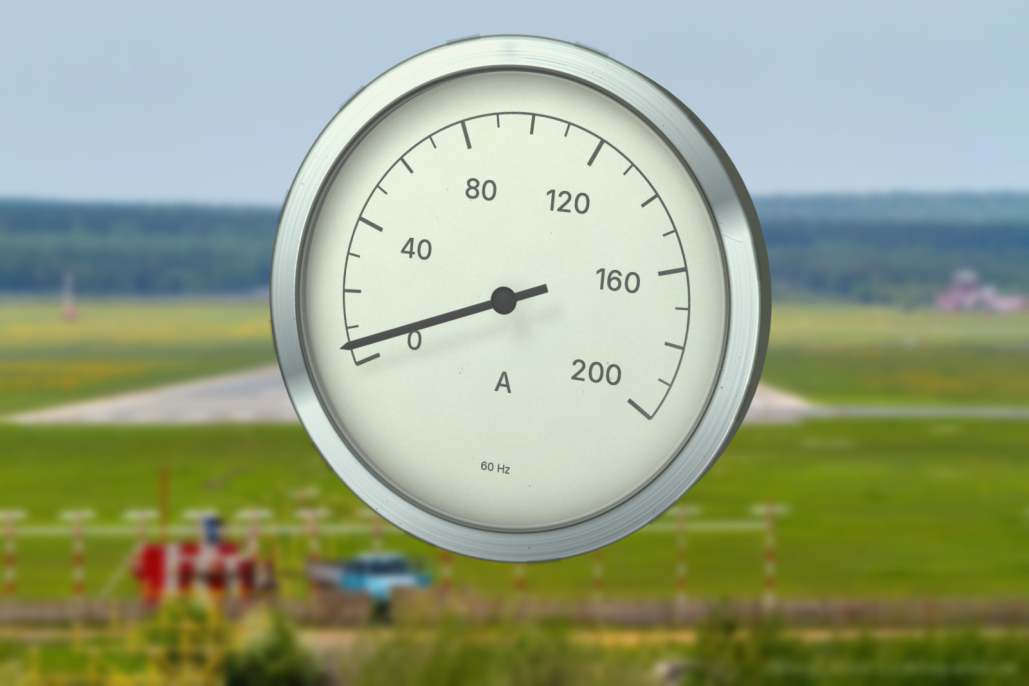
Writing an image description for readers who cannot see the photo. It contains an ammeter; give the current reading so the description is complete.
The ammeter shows 5 A
